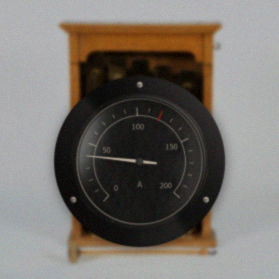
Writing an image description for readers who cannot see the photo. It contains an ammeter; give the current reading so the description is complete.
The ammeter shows 40 A
